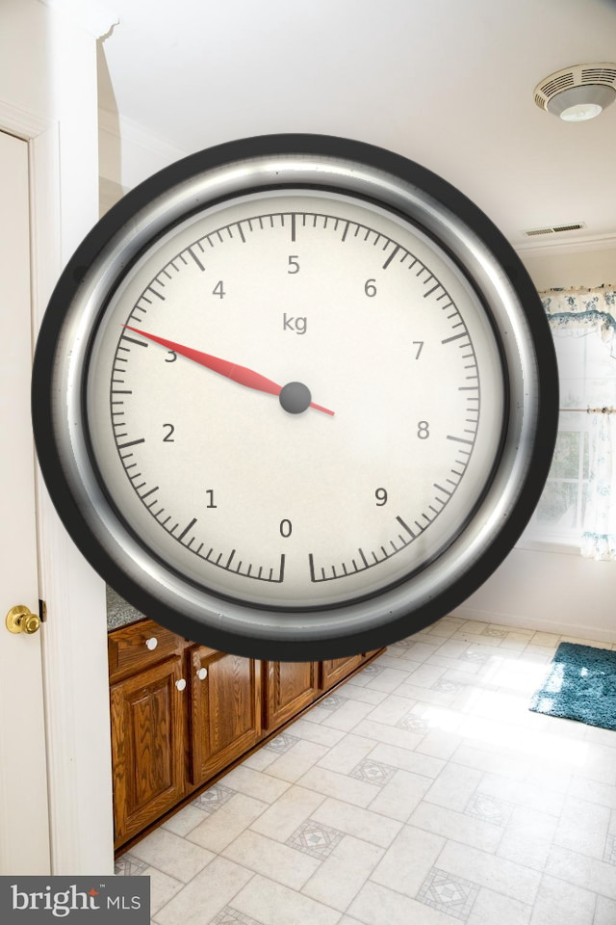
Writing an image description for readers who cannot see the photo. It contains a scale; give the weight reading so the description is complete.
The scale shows 3.1 kg
